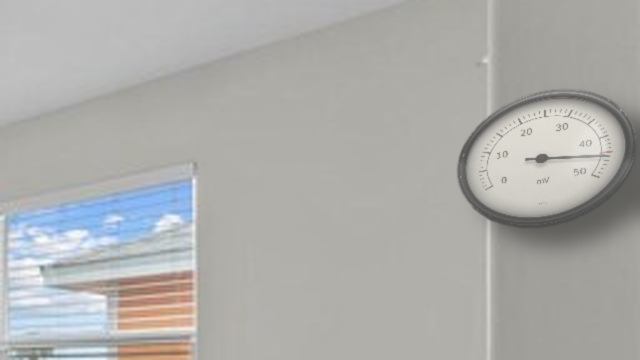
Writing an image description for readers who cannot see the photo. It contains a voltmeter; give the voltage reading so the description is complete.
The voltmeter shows 45 mV
